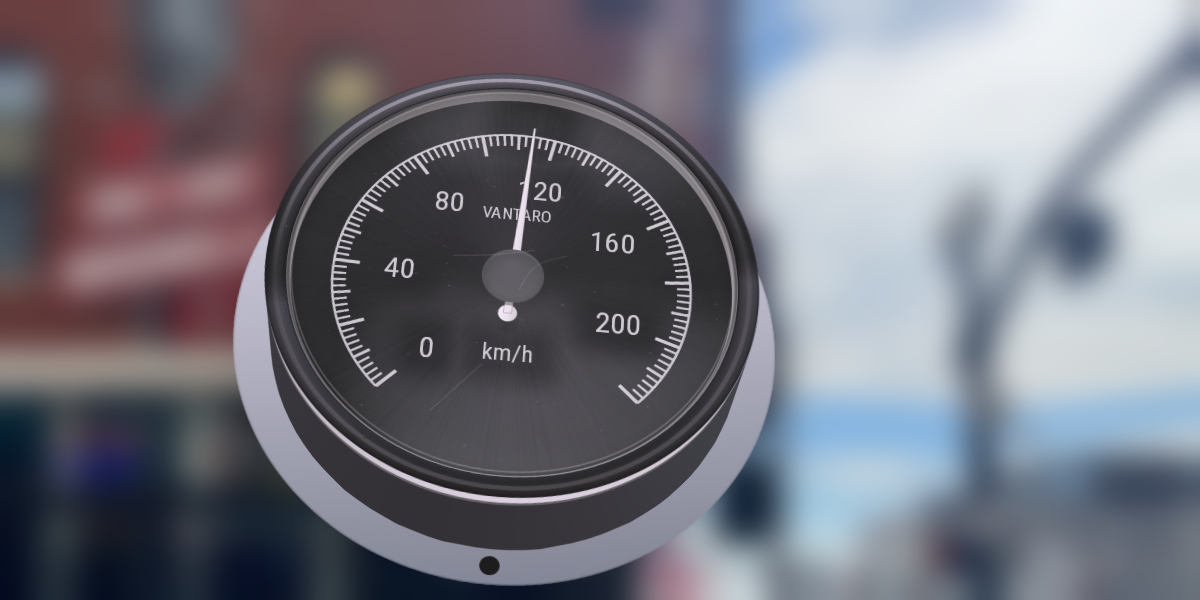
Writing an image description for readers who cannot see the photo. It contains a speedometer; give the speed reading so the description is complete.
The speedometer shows 114 km/h
